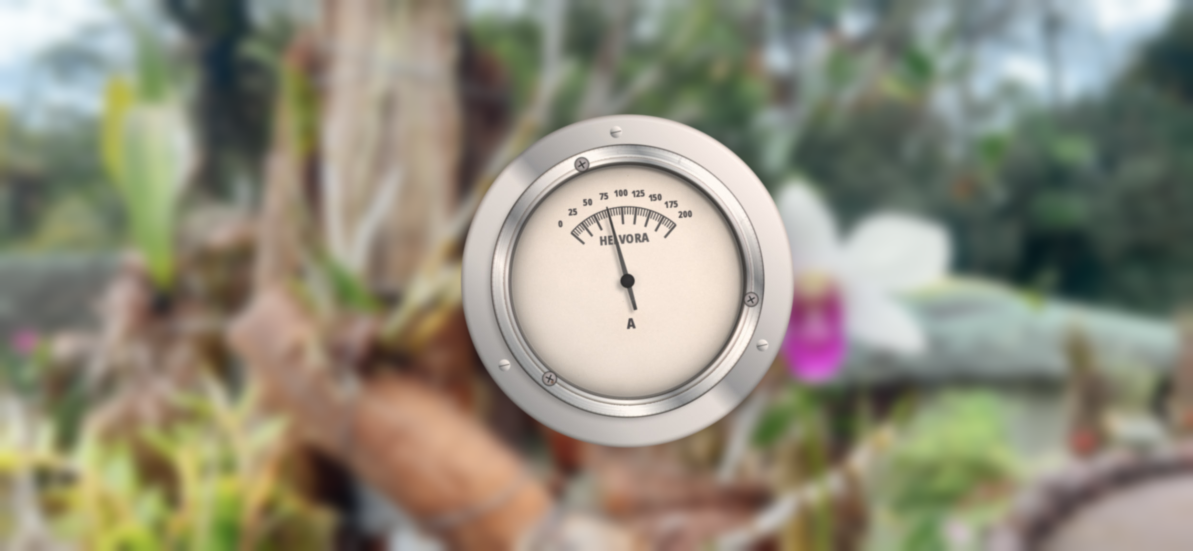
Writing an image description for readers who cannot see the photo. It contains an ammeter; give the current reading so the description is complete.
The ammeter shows 75 A
